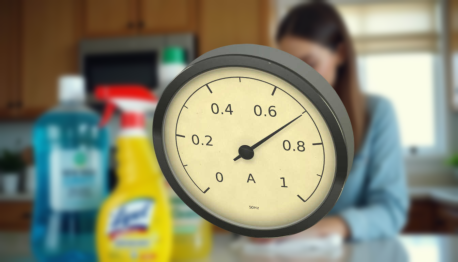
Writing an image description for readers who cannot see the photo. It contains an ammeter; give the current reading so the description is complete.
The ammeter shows 0.7 A
